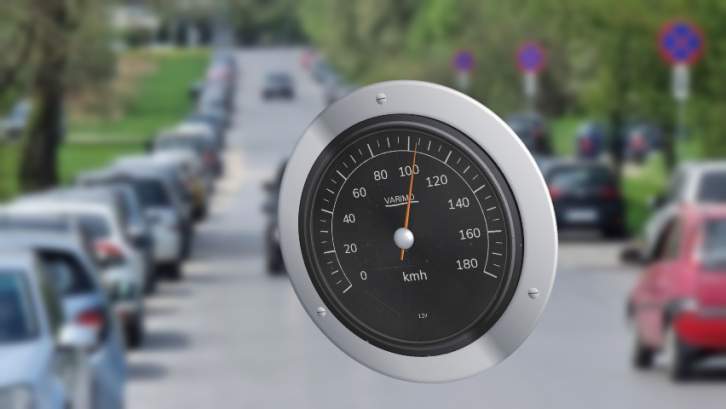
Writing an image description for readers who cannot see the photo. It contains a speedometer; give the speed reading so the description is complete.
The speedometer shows 105 km/h
